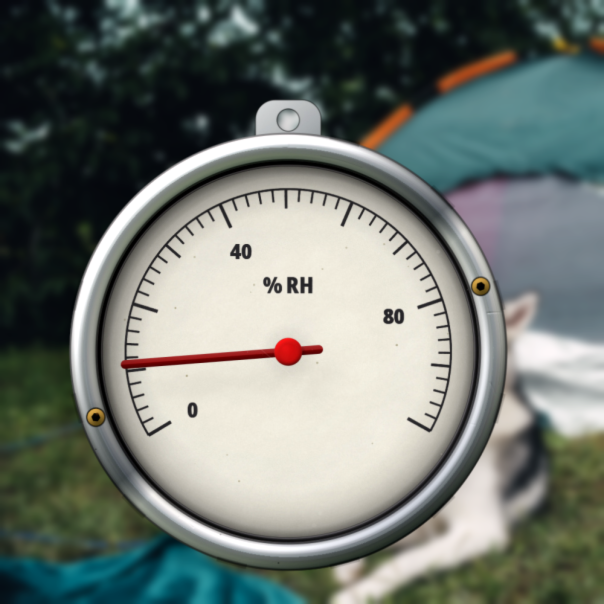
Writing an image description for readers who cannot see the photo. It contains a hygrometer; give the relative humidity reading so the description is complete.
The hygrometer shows 11 %
